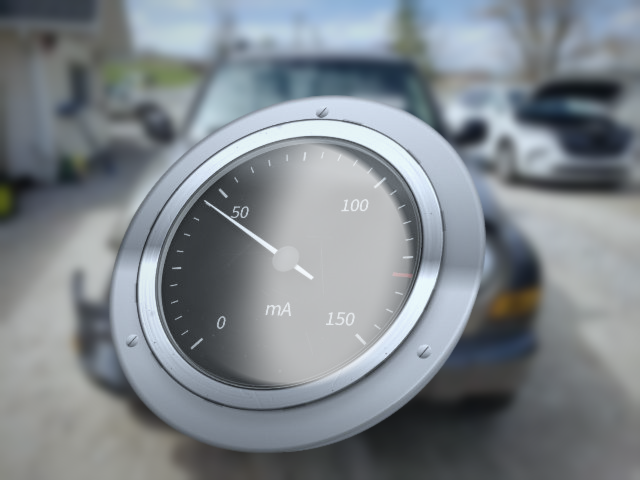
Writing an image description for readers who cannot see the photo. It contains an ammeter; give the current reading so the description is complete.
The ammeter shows 45 mA
